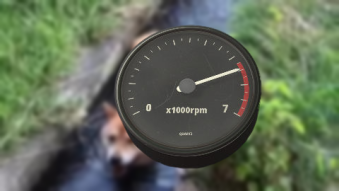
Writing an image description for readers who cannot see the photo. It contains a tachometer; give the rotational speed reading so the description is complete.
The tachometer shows 5500 rpm
